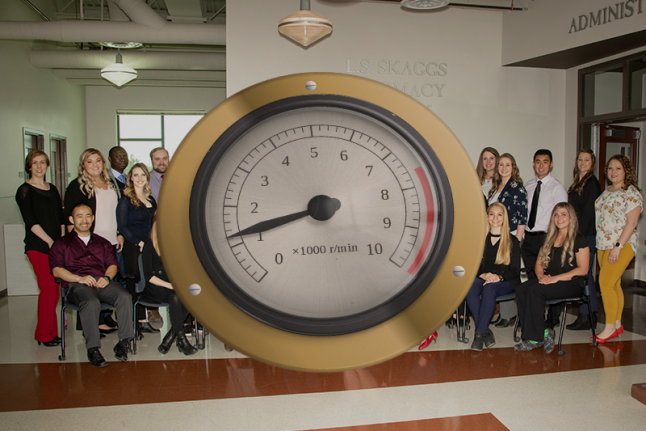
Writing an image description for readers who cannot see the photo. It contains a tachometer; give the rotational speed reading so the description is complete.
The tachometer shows 1200 rpm
